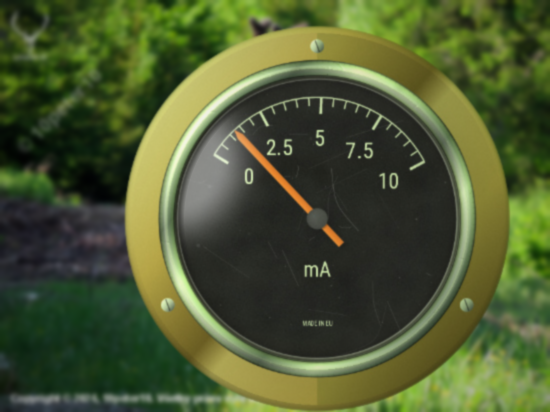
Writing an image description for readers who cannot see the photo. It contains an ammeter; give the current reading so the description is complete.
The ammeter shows 1.25 mA
